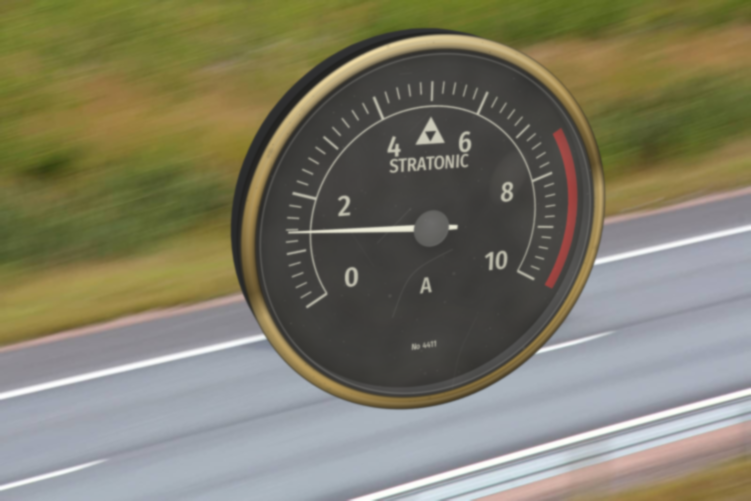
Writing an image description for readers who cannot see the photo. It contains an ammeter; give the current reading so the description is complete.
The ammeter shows 1.4 A
